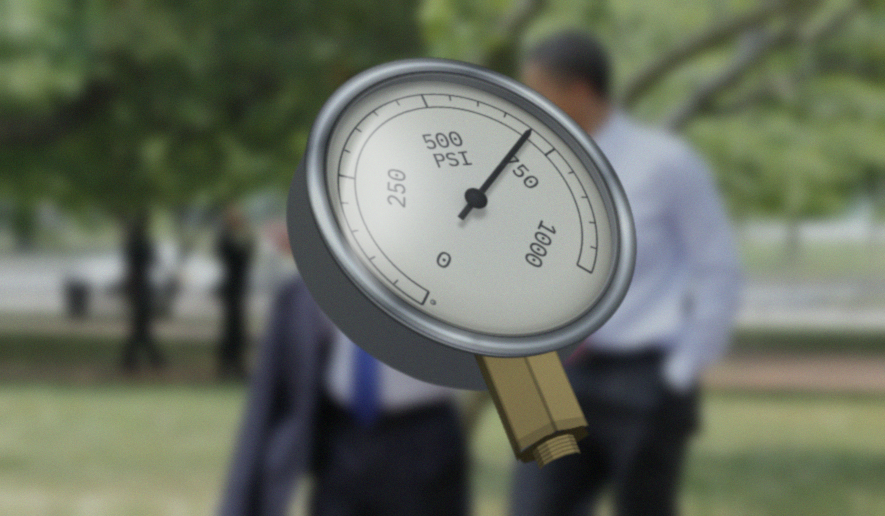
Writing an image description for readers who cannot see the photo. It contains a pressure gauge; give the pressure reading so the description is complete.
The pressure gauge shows 700 psi
